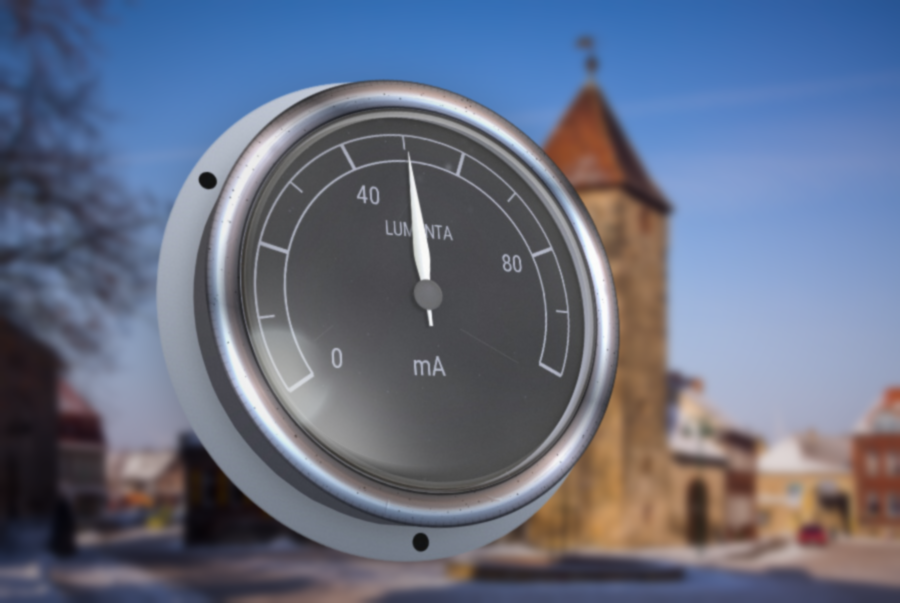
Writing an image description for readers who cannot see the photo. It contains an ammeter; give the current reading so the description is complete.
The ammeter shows 50 mA
